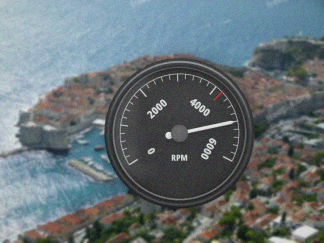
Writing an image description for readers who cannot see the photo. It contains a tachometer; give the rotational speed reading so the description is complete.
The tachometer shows 5000 rpm
